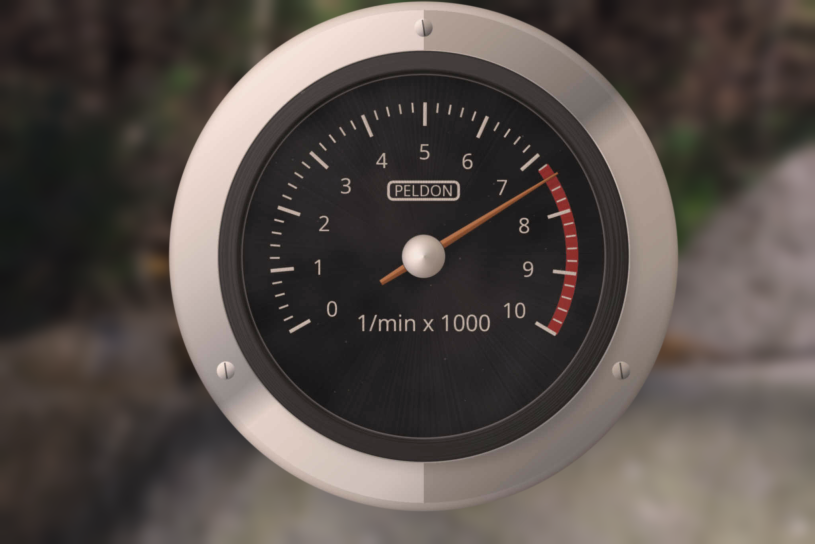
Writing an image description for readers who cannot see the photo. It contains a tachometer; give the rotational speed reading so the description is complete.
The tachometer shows 7400 rpm
